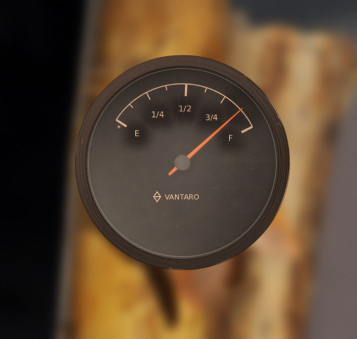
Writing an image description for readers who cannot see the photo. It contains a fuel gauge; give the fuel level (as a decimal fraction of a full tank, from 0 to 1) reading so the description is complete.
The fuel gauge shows 0.875
